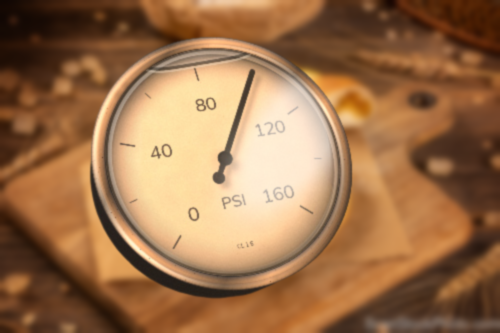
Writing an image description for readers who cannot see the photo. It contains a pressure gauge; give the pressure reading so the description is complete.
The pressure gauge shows 100 psi
